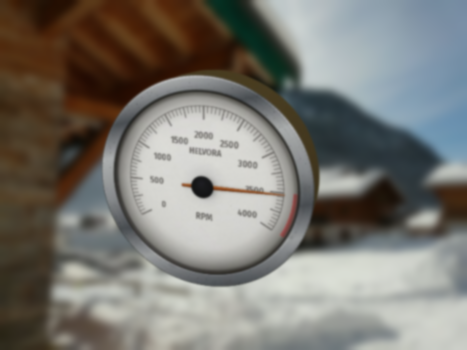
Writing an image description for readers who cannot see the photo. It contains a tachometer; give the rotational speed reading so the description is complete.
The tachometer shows 3500 rpm
